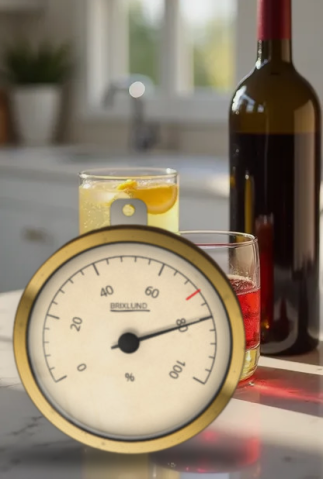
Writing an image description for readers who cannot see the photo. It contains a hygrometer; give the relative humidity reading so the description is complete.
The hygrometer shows 80 %
